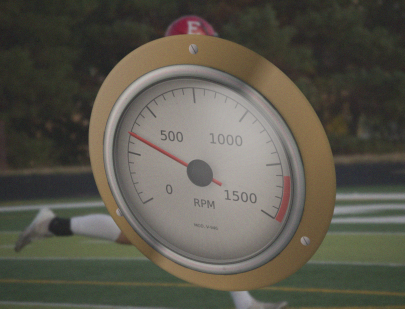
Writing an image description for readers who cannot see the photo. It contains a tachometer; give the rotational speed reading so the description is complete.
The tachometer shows 350 rpm
